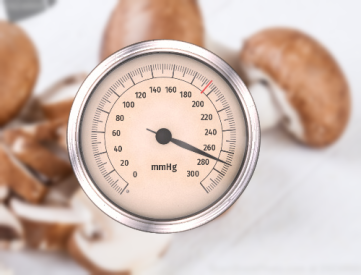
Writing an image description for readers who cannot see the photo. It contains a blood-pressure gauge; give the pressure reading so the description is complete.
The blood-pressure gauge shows 270 mmHg
